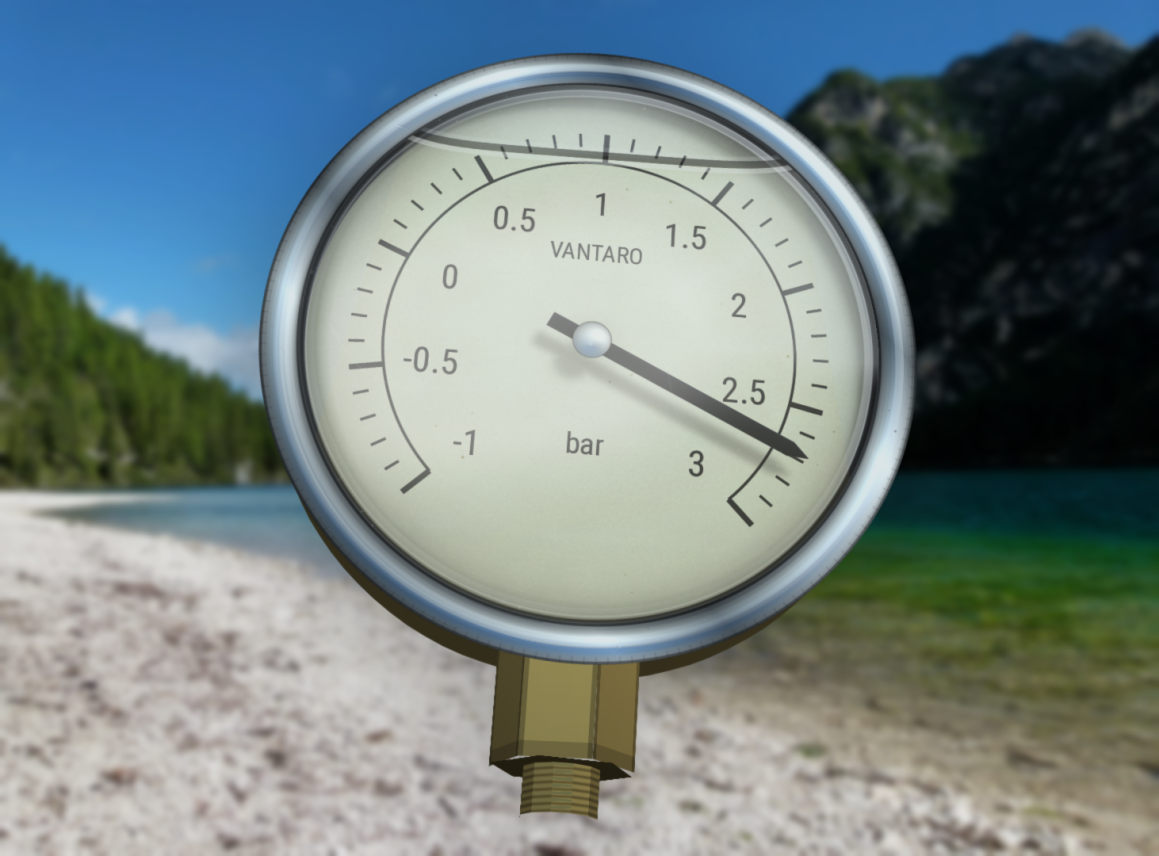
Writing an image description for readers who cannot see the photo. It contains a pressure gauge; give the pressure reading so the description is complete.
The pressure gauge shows 2.7 bar
